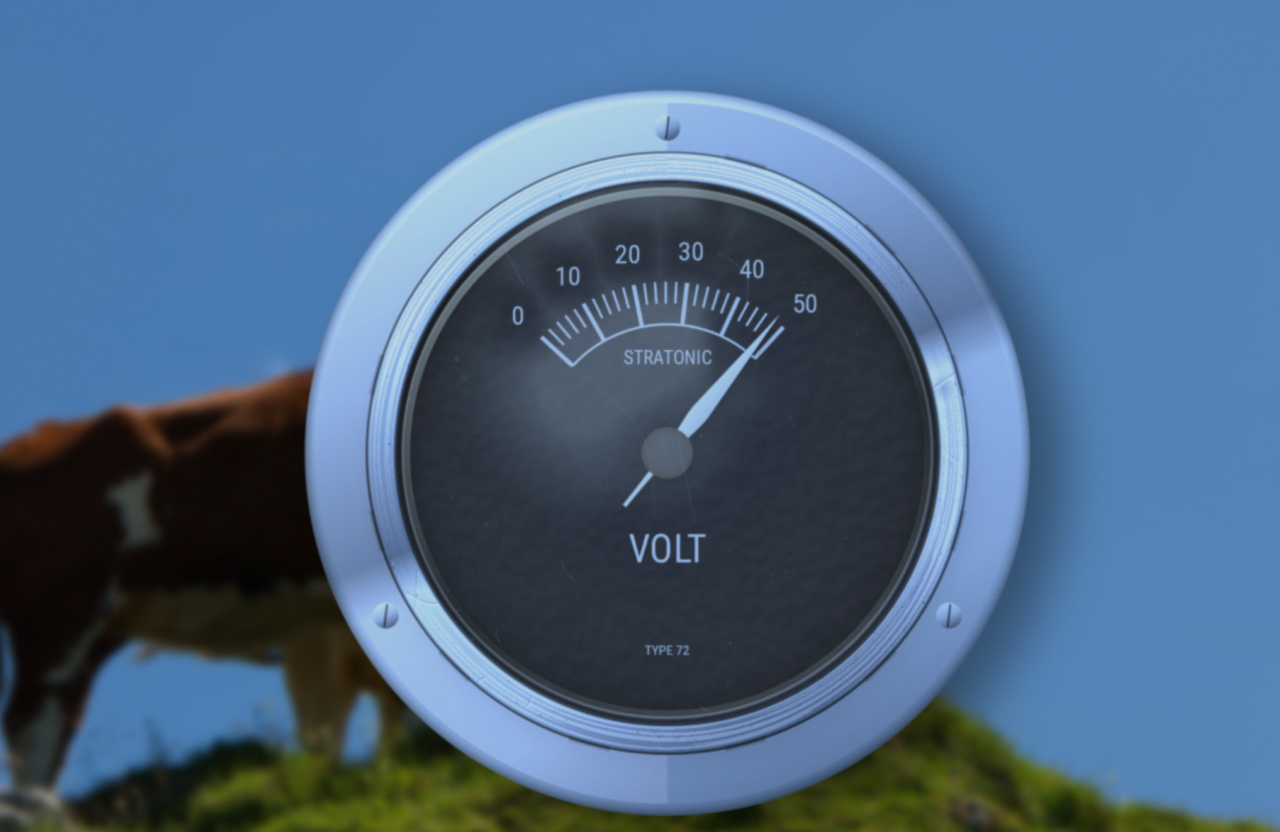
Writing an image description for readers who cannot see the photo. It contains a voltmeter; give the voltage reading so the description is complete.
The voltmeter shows 48 V
